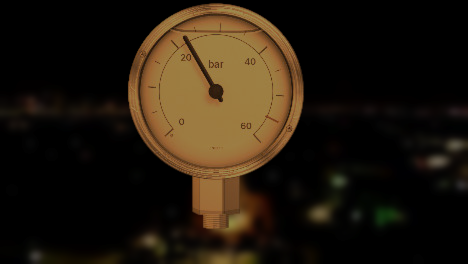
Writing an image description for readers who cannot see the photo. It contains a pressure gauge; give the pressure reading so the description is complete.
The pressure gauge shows 22.5 bar
